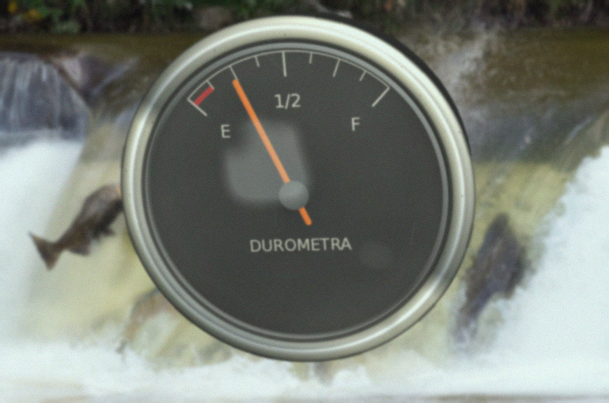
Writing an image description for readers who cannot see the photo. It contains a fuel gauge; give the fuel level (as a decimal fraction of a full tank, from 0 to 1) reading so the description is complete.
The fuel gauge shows 0.25
